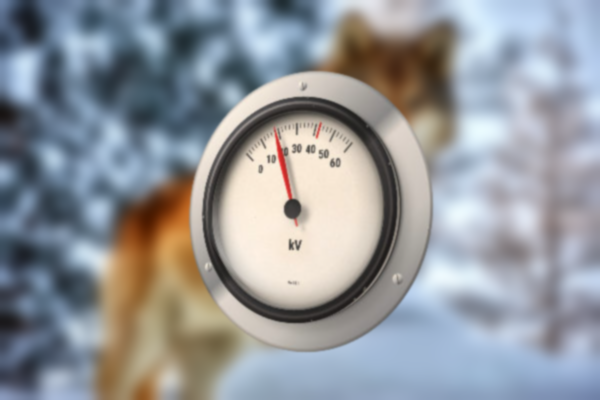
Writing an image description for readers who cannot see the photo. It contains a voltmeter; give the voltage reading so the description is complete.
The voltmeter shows 20 kV
